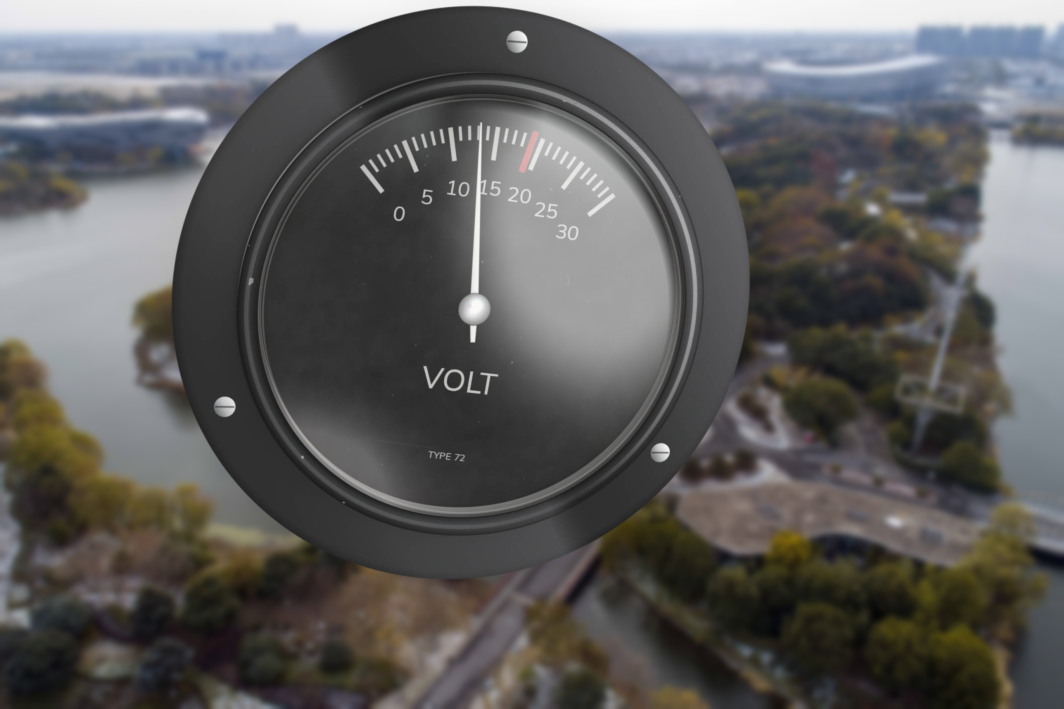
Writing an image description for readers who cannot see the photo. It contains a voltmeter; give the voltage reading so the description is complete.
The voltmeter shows 13 V
